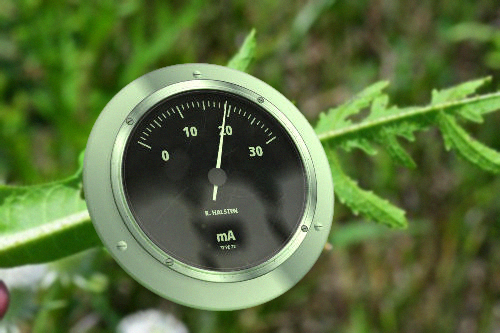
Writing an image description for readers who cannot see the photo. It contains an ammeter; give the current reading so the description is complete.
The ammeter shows 19 mA
